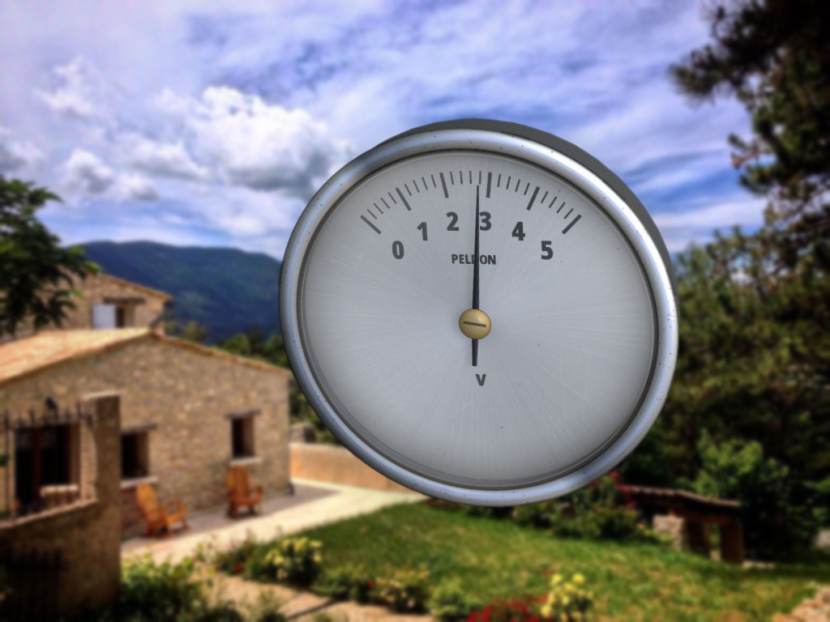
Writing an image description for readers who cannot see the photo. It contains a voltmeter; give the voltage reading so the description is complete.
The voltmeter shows 2.8 V
